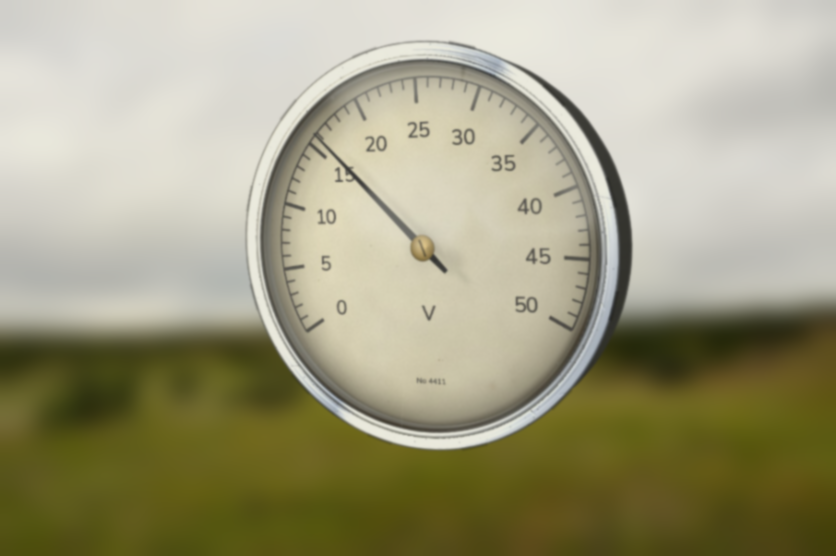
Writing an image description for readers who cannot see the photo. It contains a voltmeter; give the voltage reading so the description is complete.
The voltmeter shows 16 V
